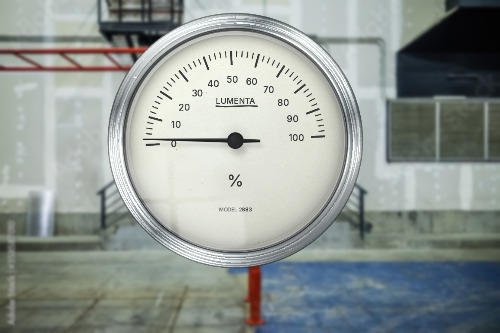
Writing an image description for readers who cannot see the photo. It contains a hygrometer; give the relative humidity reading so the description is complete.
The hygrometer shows 2 %
